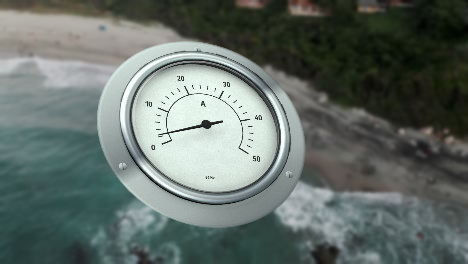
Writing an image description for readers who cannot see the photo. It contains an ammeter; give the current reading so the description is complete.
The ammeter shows 2 A
